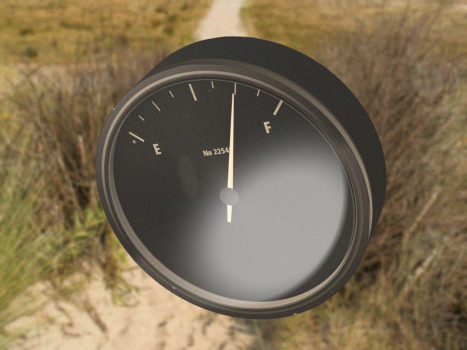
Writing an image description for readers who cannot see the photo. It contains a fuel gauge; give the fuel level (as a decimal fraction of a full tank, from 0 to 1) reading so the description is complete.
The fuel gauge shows 0.75
